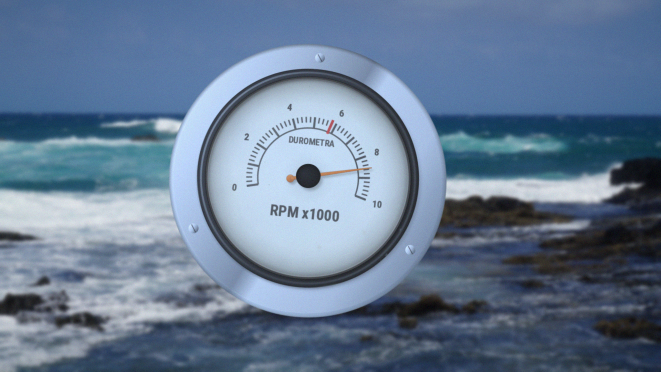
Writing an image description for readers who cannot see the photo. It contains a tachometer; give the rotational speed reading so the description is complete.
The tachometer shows 8600 rpm
